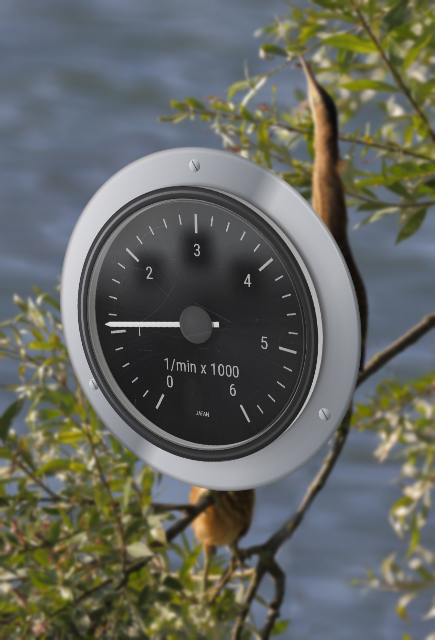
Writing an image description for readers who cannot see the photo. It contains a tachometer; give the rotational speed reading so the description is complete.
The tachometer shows 1100 rpm
